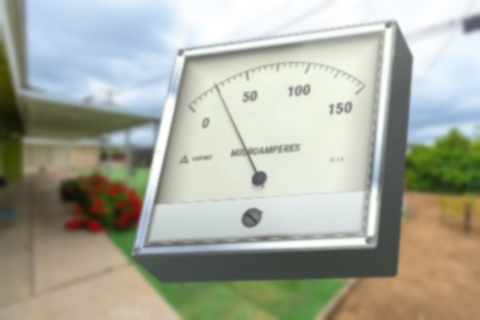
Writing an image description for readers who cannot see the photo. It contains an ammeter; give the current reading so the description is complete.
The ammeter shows 25 µA
